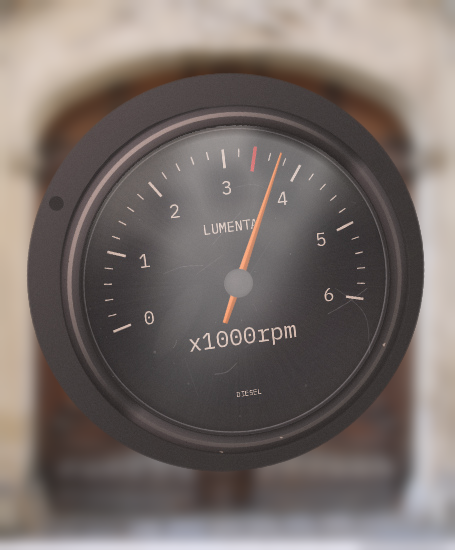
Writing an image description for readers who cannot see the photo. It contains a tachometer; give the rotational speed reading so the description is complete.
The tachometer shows 3700 rpm
